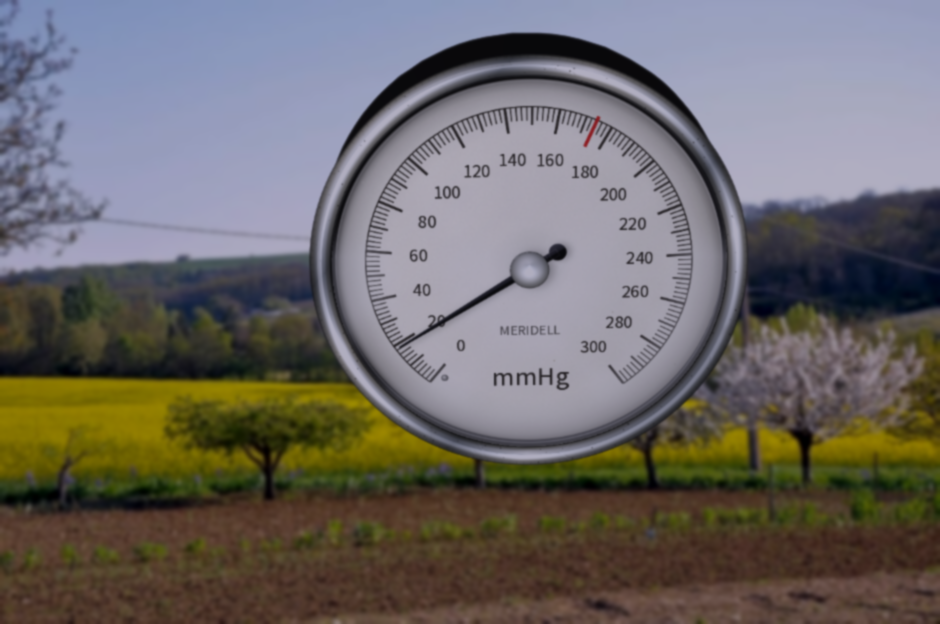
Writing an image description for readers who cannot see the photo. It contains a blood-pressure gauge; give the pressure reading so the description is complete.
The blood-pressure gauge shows 20 mmHg
